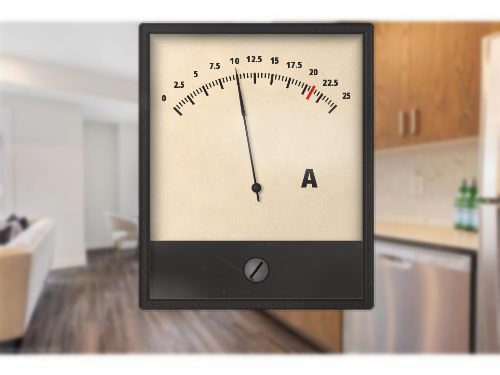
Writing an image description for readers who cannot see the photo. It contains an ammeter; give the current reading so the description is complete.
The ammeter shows 10 A
